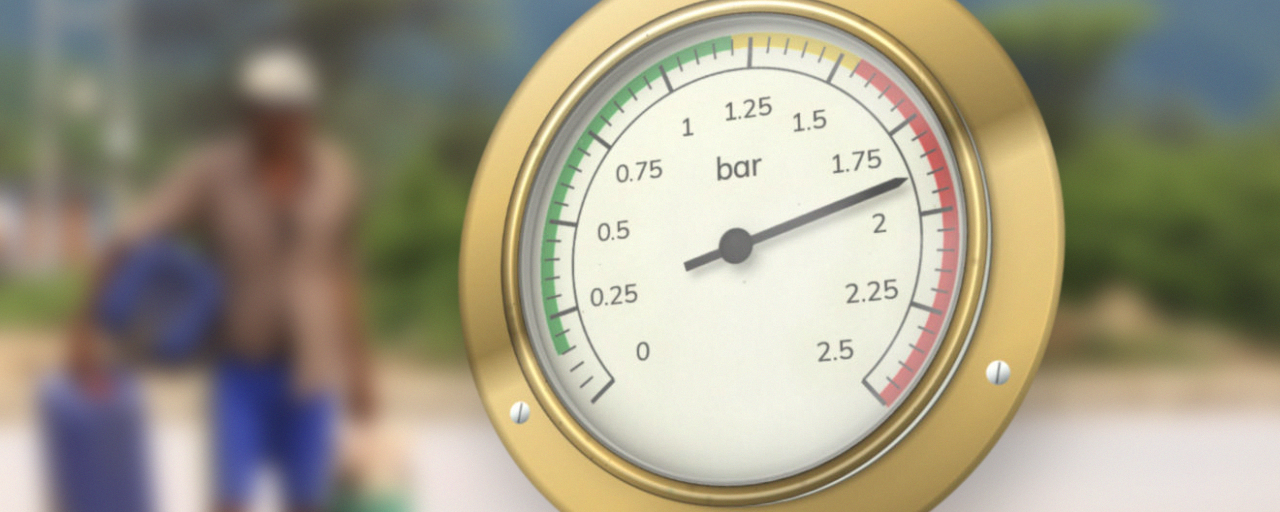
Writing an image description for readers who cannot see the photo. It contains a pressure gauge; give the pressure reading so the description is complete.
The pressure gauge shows 1.9 bar
